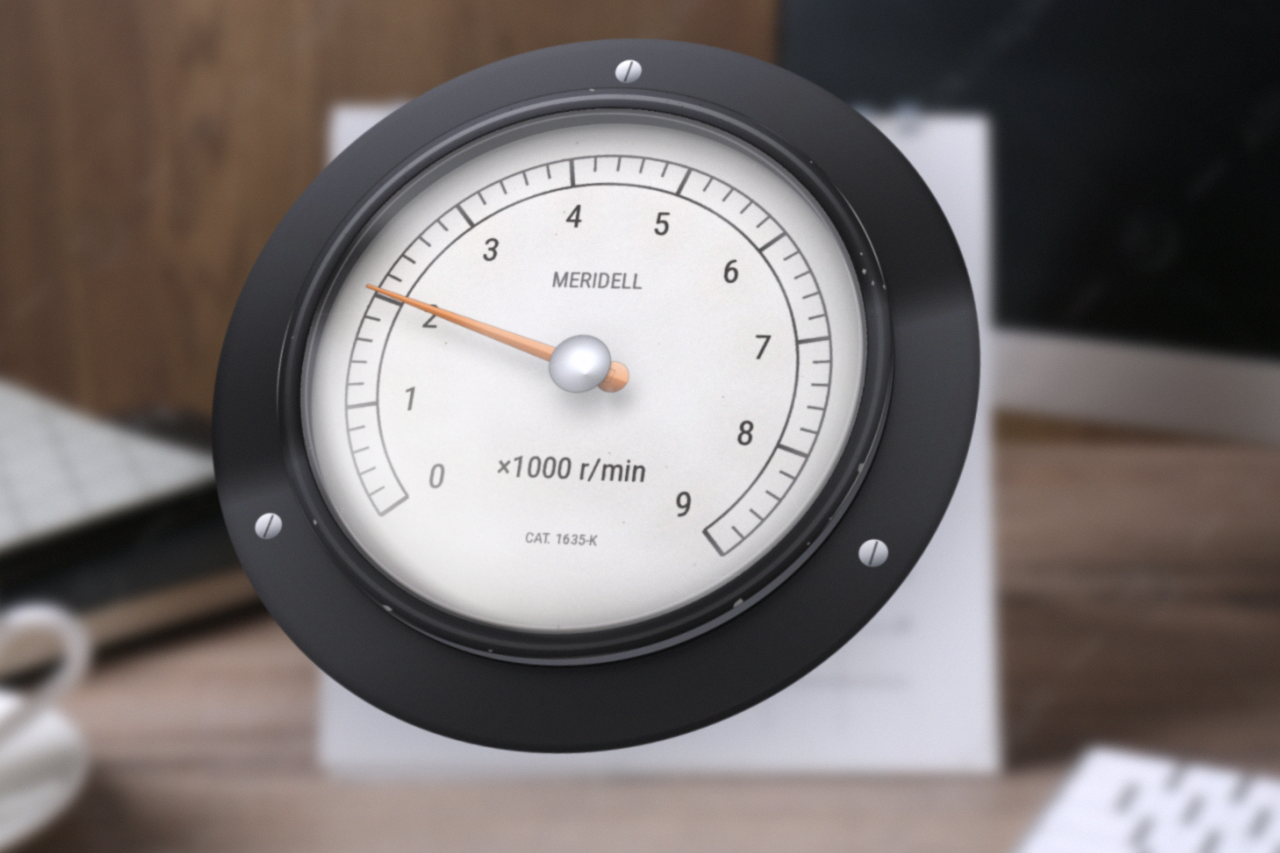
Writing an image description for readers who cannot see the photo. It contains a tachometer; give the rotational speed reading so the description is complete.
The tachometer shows 2000 rpm
